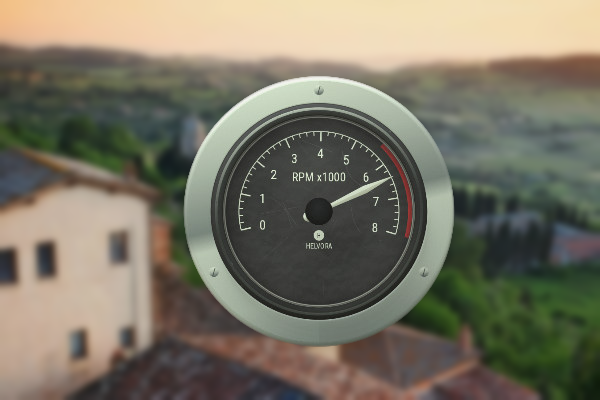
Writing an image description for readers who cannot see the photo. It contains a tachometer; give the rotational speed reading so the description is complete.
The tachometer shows 6400 rpm
